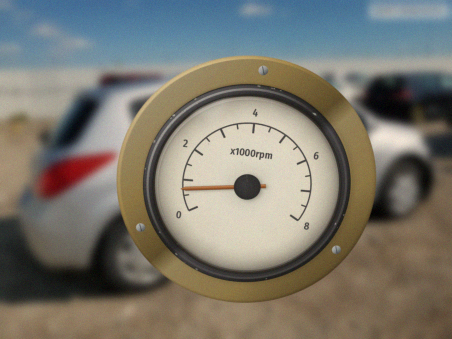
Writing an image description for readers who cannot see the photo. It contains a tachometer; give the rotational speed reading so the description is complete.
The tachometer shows 750 rpm
